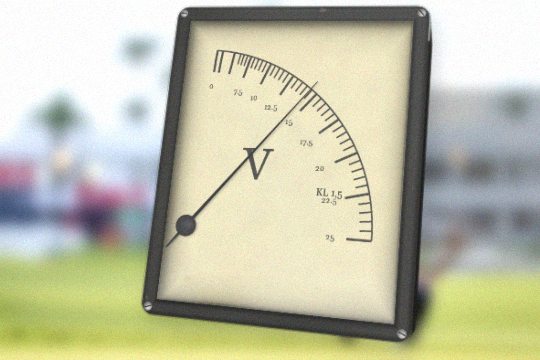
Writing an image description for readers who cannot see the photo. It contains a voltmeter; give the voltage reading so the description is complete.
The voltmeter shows 14.5 V
